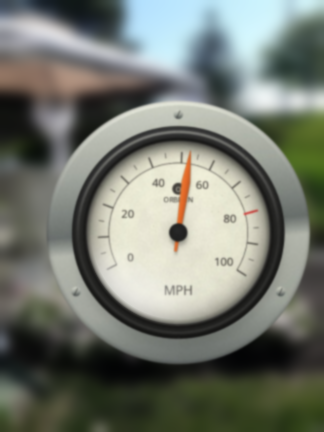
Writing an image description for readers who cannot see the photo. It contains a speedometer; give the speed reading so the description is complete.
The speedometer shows 52.5 mph
